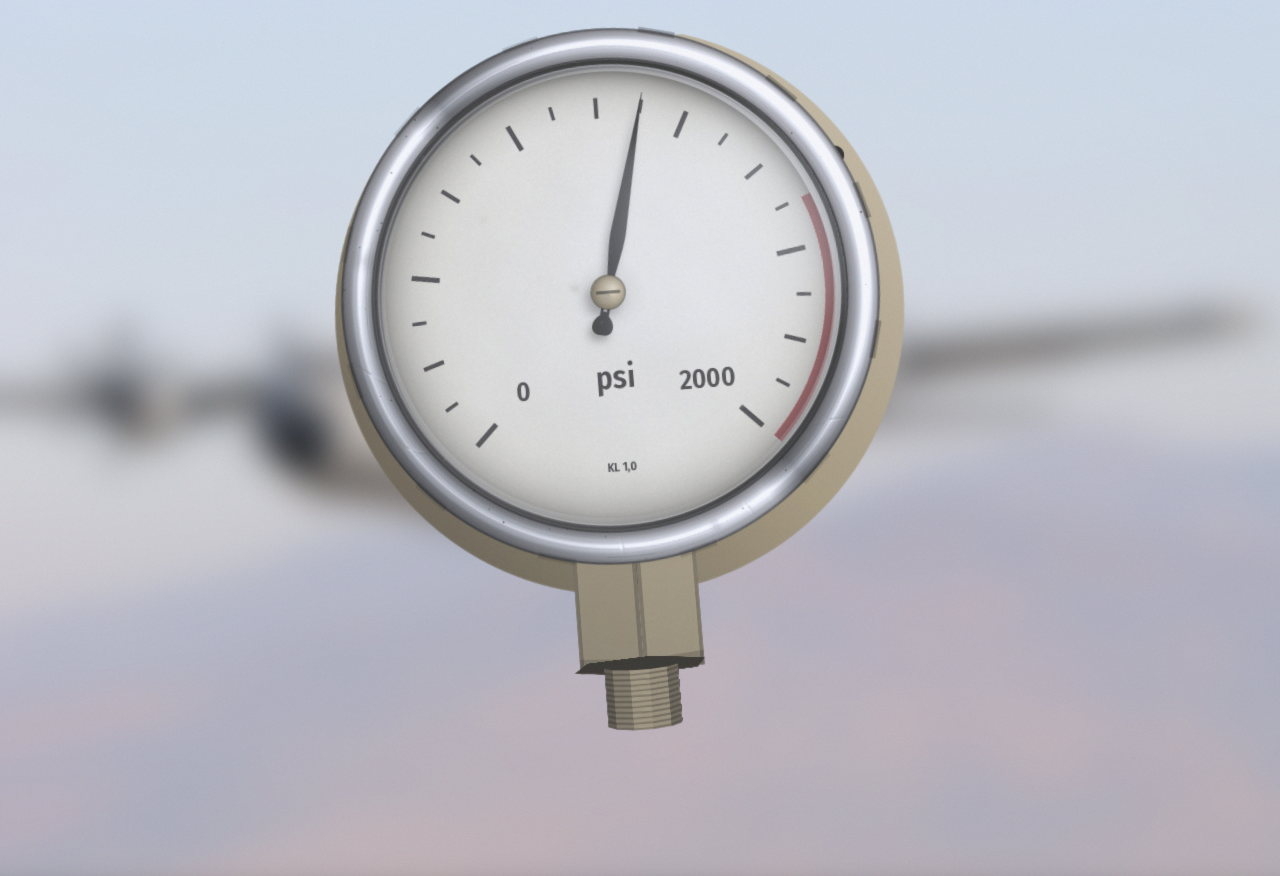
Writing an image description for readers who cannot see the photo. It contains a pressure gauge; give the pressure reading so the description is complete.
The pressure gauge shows 1100 psi
